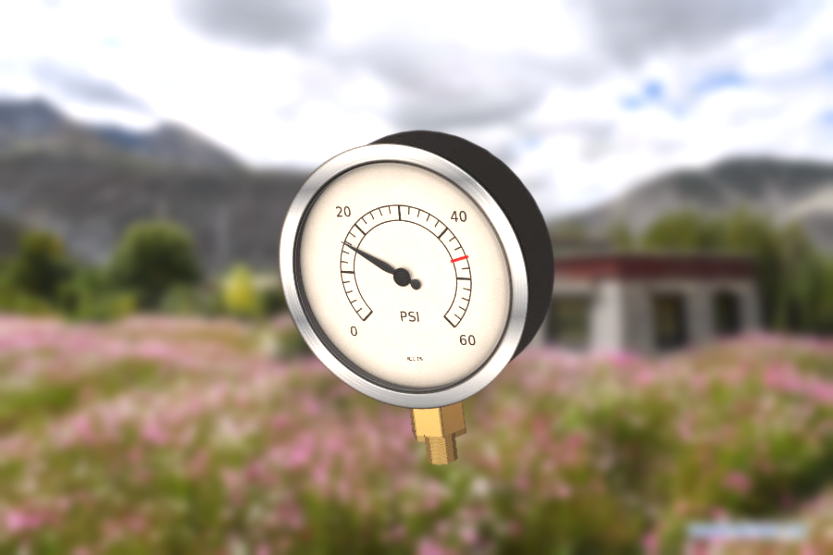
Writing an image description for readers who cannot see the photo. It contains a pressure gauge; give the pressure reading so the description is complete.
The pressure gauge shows 16 psi
